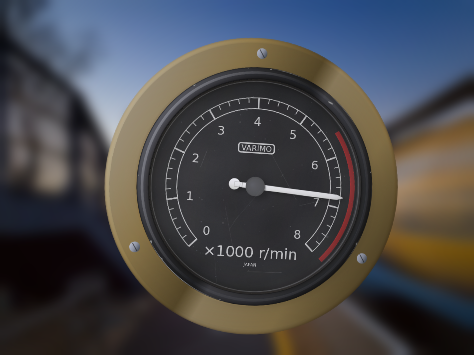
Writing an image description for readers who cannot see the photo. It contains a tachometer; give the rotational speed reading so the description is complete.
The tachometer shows 6800 rpm
